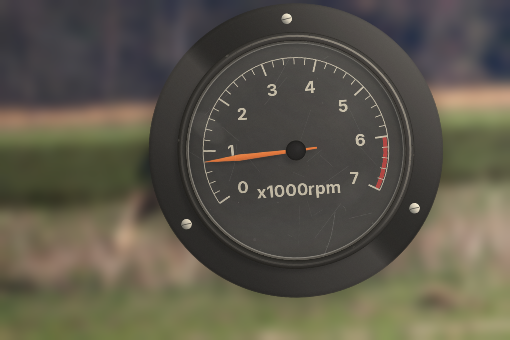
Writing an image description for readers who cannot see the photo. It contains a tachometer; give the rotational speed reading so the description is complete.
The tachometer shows 800 rpm
